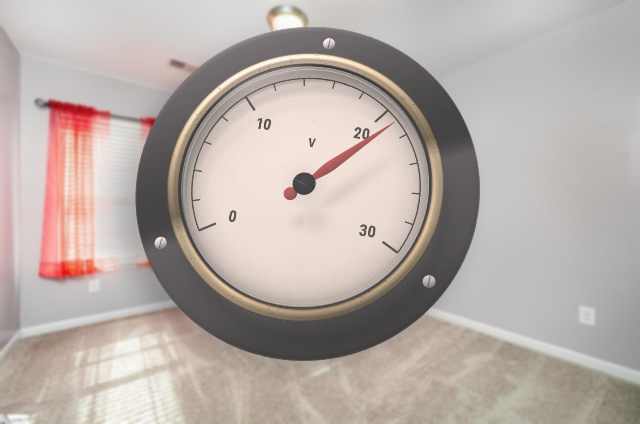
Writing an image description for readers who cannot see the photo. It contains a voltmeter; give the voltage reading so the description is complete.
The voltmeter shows 21 V
